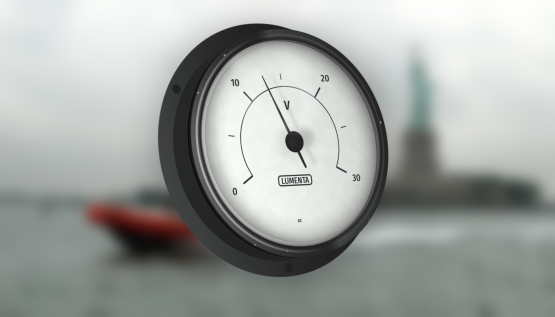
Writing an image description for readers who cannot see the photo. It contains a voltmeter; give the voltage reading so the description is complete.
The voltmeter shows 12.5 V
